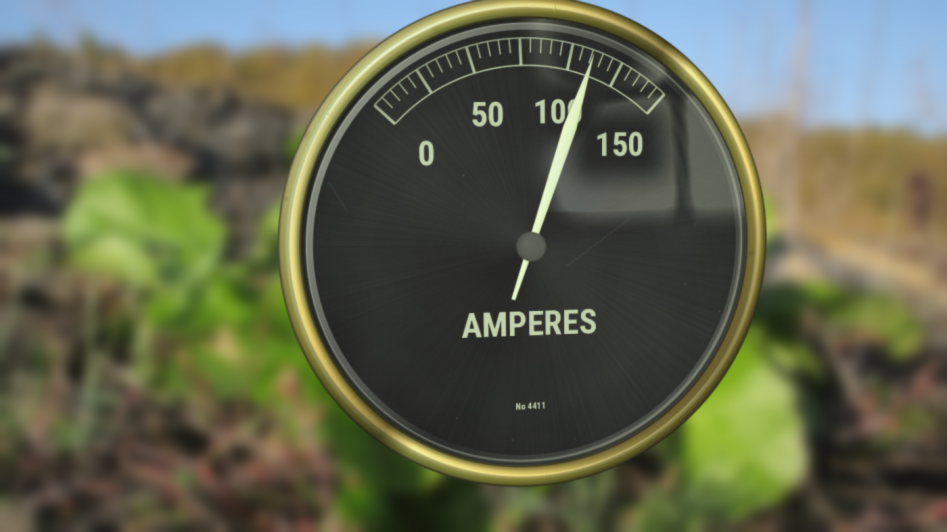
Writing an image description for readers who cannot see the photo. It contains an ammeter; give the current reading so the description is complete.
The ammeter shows 110 A
